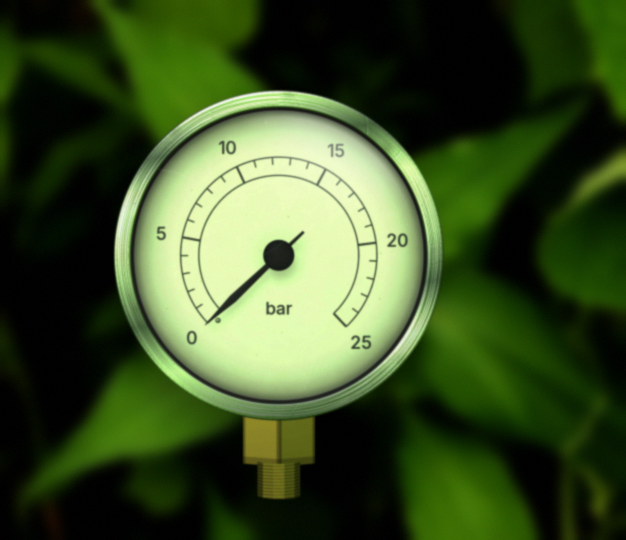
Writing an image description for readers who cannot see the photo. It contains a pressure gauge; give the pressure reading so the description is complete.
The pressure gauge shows 0 bar
